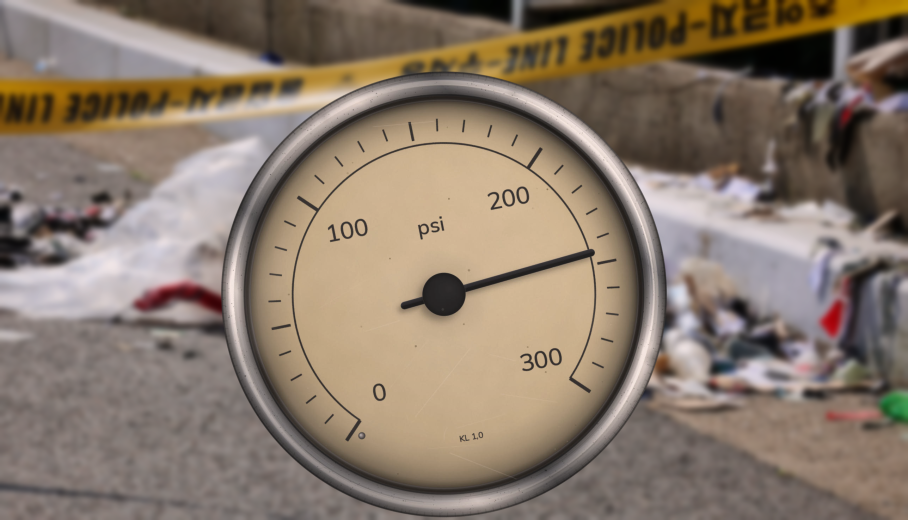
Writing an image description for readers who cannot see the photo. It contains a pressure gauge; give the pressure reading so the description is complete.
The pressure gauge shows 245 psi
